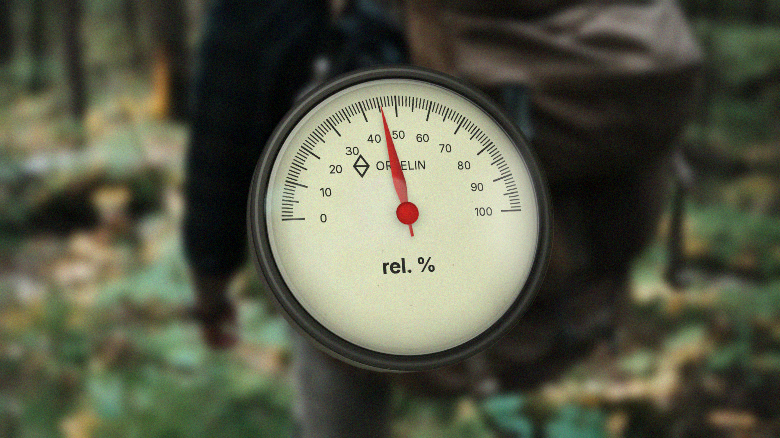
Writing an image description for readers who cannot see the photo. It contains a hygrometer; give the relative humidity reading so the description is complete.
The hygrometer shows 45 %
